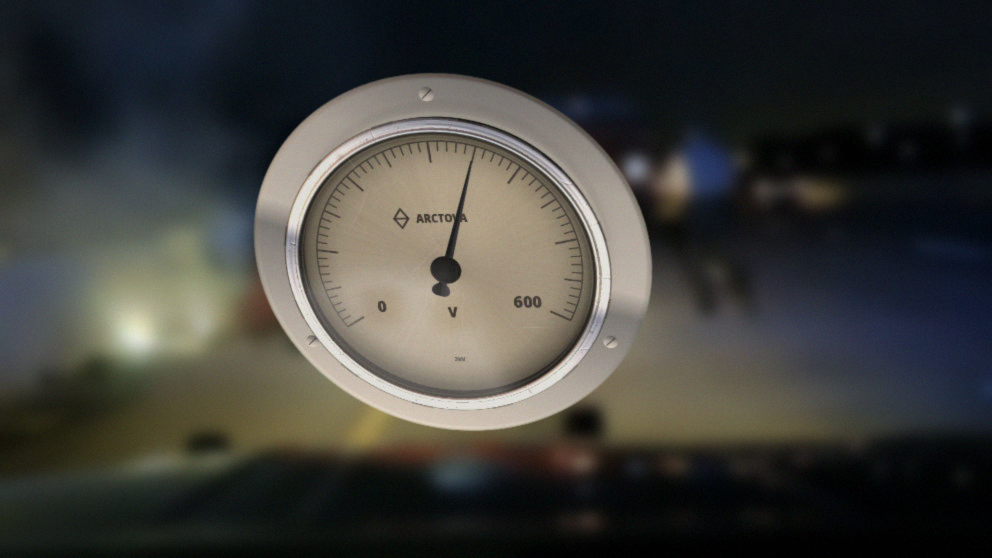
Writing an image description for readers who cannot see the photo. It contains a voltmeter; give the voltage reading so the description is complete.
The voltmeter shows 350 V
